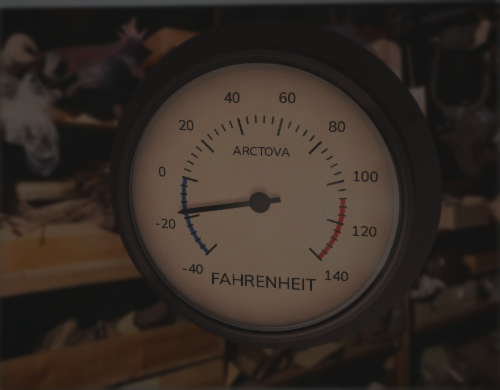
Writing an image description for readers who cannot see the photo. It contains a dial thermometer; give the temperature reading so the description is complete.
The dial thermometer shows -16 °F
